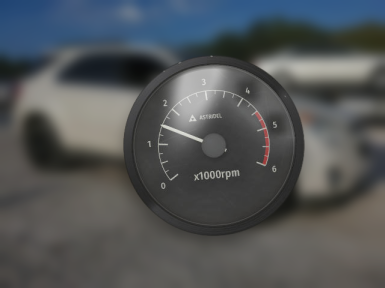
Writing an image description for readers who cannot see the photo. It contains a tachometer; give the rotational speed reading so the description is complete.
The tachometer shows 1500 rpm
